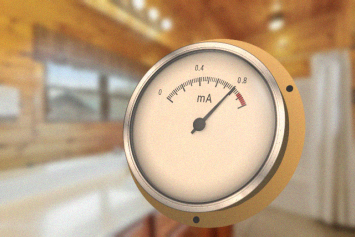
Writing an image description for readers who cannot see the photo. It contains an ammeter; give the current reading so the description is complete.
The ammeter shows 0.8 mA
